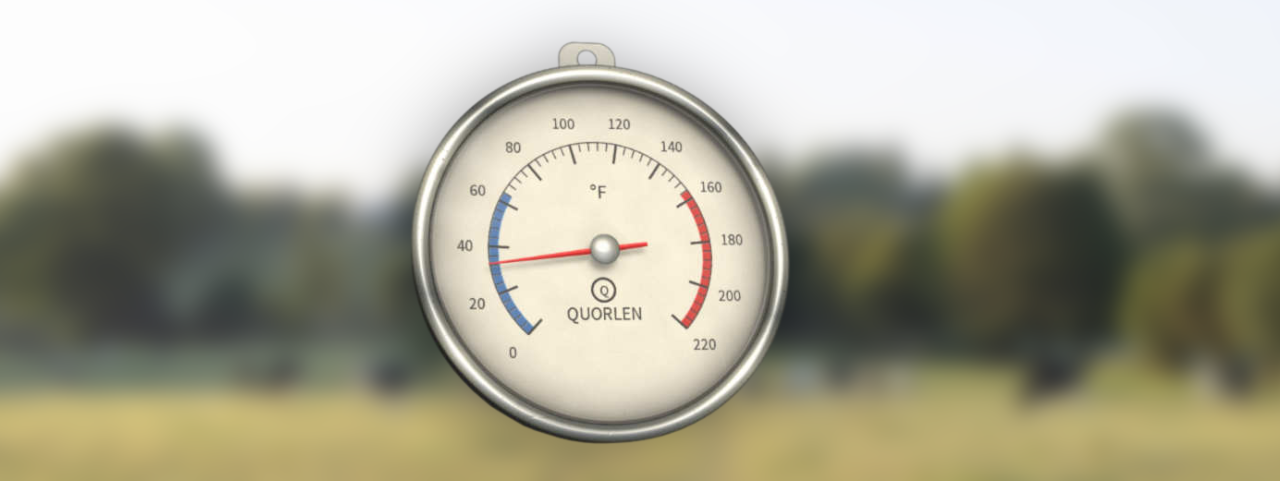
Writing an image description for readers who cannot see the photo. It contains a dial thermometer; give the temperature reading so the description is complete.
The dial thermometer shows 32 °F
